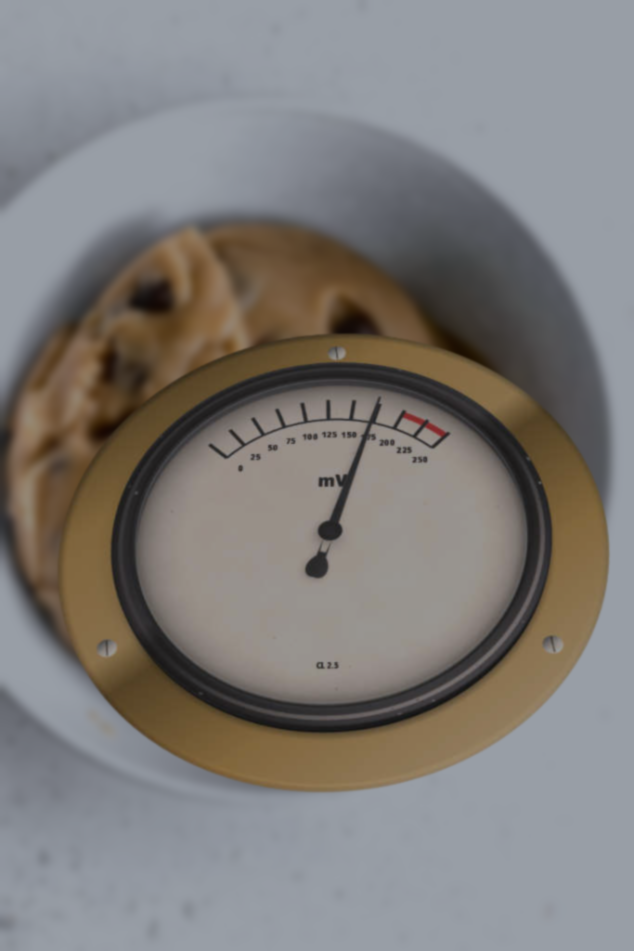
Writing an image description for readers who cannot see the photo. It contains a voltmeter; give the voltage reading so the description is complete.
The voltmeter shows 175 mV
